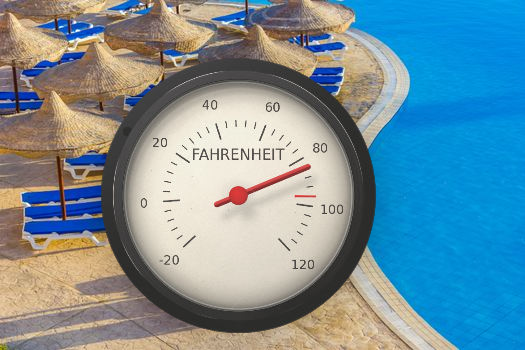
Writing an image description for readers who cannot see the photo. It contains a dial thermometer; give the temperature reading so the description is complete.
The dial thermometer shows 84 °F
